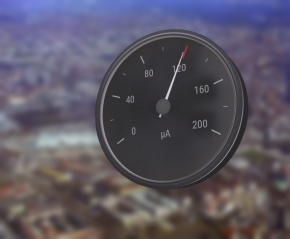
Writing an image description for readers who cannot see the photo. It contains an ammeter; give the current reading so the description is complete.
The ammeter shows 120 µA
